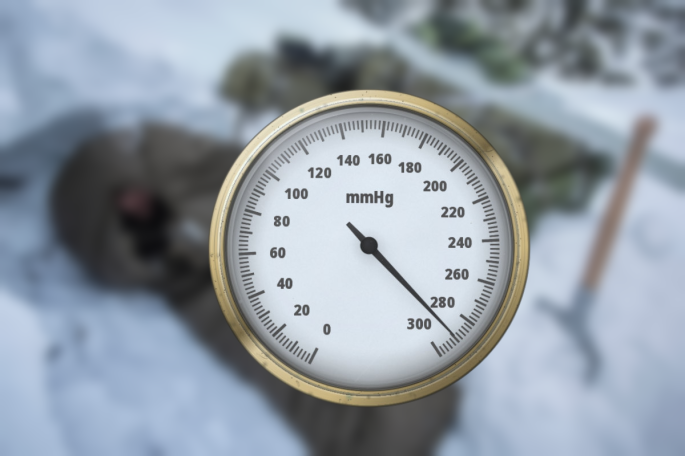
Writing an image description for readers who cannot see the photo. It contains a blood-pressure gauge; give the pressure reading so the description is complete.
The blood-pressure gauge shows 290 mmHg
